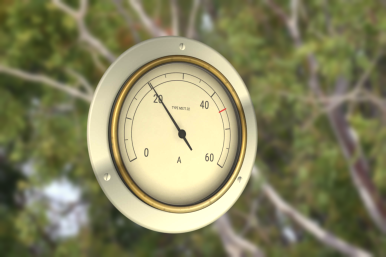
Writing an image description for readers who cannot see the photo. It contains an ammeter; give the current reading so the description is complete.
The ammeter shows 20 A
